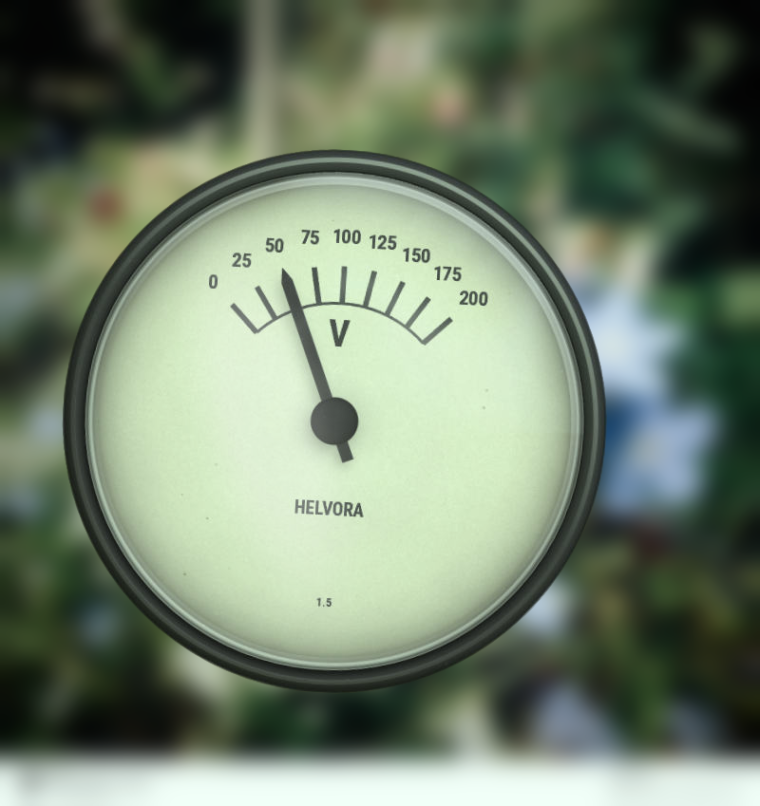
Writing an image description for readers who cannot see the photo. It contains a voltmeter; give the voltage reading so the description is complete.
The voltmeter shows 50 V
